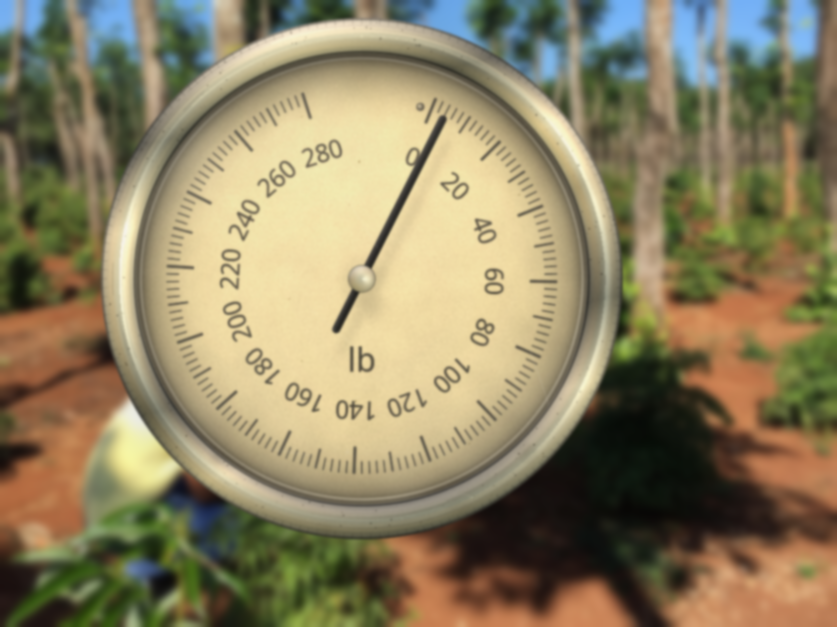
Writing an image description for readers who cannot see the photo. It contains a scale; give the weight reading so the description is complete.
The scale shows 4 lb
